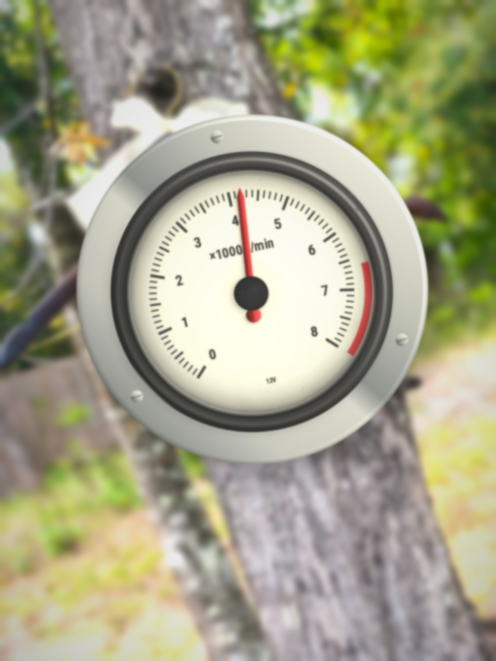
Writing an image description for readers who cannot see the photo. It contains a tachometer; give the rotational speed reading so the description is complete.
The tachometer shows 4200 rpm
